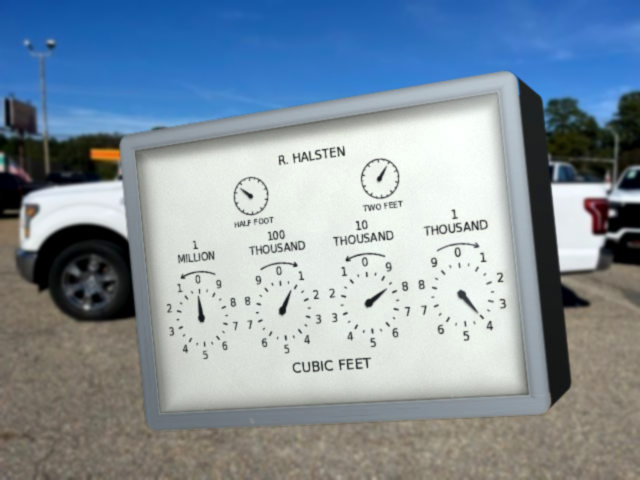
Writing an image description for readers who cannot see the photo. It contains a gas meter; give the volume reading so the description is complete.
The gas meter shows 8400 ft³
